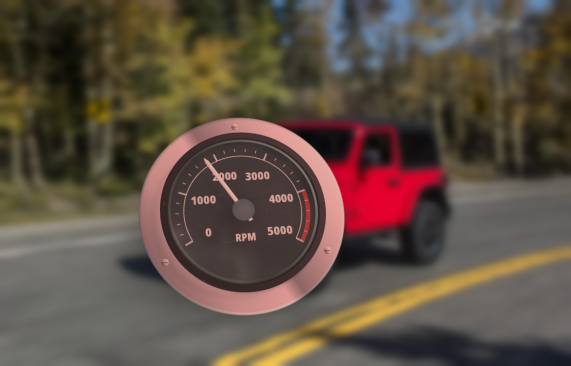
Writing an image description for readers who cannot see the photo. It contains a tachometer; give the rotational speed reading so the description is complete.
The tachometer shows 1800 rpm
